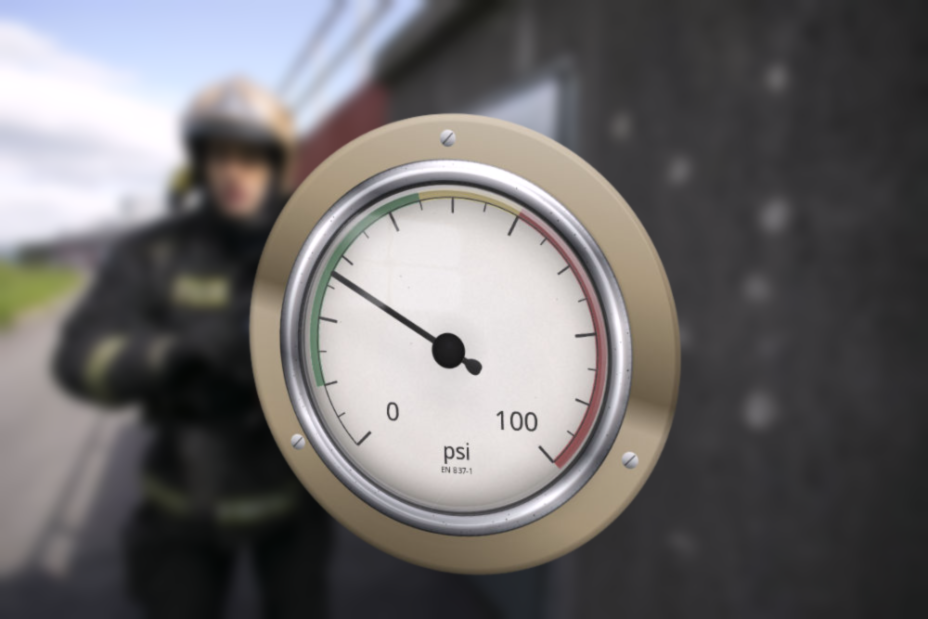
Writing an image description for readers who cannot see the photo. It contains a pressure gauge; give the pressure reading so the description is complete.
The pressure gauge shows 27.5 psi
